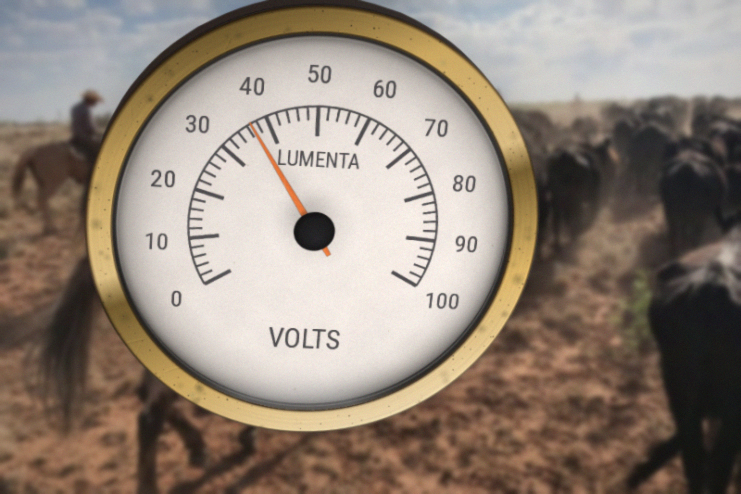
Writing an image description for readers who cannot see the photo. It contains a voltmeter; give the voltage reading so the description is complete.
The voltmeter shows 37 V
